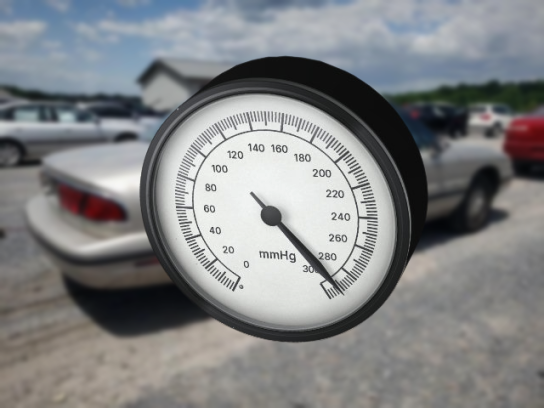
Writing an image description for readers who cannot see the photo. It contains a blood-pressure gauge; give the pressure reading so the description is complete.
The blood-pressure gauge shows 290 mmHg
